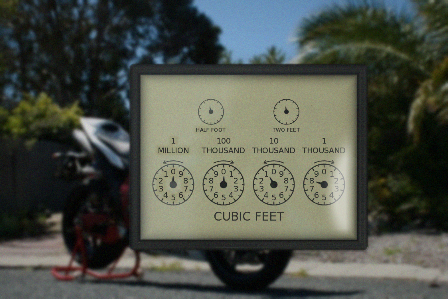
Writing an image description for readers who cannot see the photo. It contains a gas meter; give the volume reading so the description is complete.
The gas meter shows 800 ft³
